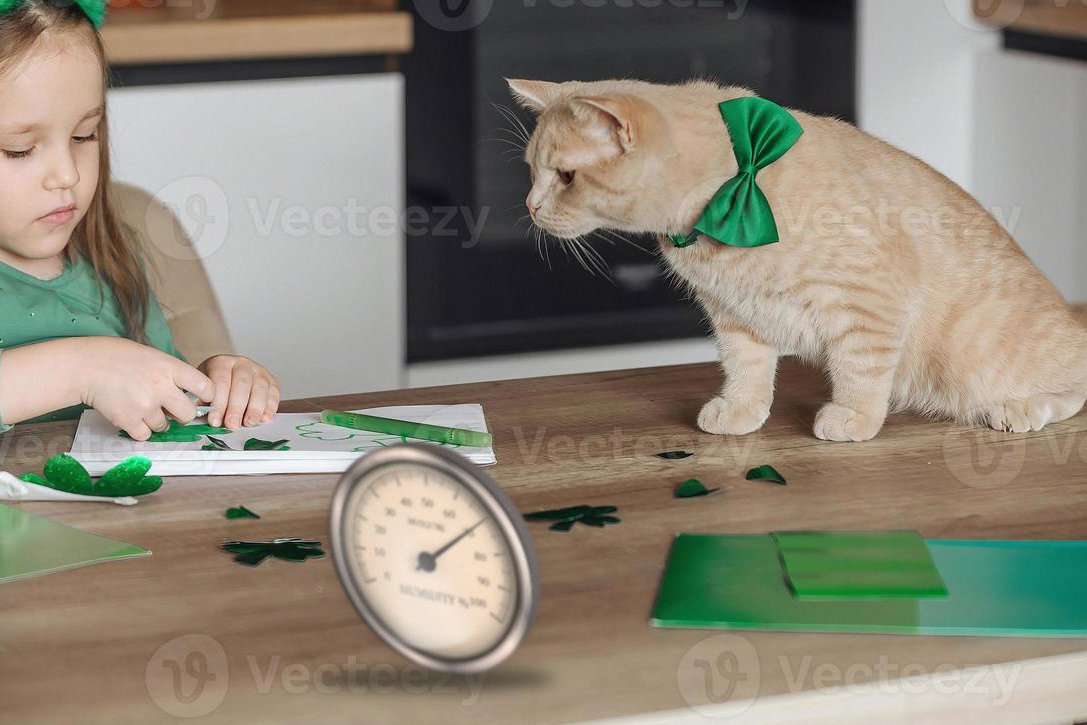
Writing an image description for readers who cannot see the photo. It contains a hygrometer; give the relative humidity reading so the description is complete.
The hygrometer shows 70 %
